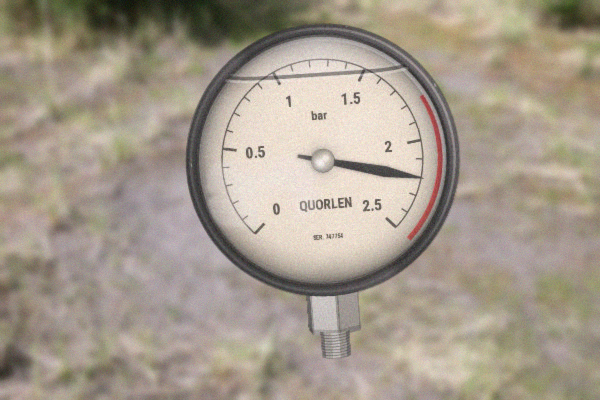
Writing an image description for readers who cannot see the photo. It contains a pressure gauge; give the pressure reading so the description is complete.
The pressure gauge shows 2.2 bar
